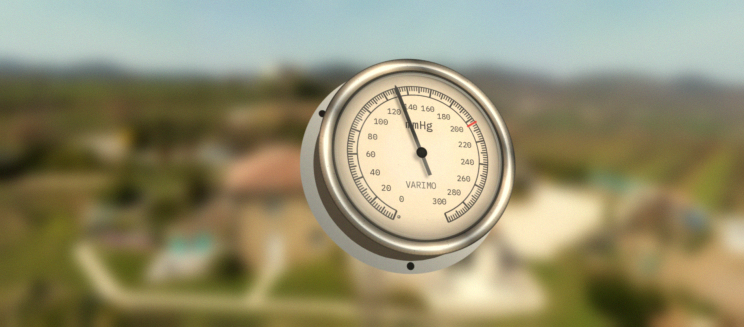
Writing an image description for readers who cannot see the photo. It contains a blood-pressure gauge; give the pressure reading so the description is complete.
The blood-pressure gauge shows 130 mmHg
